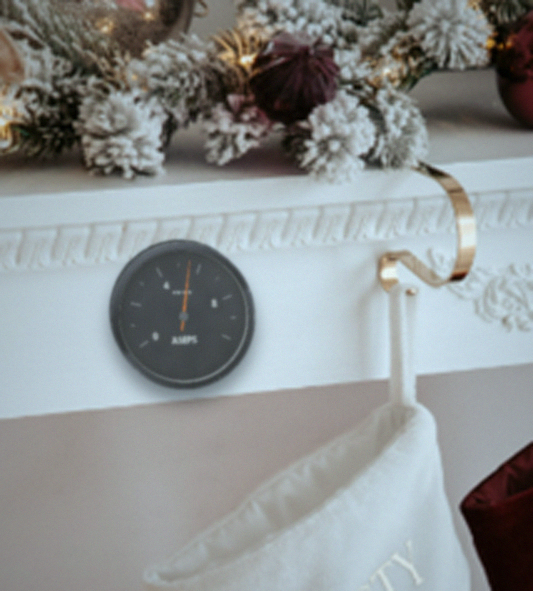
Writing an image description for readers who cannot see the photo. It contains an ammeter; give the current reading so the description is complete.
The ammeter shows 5.5 A
